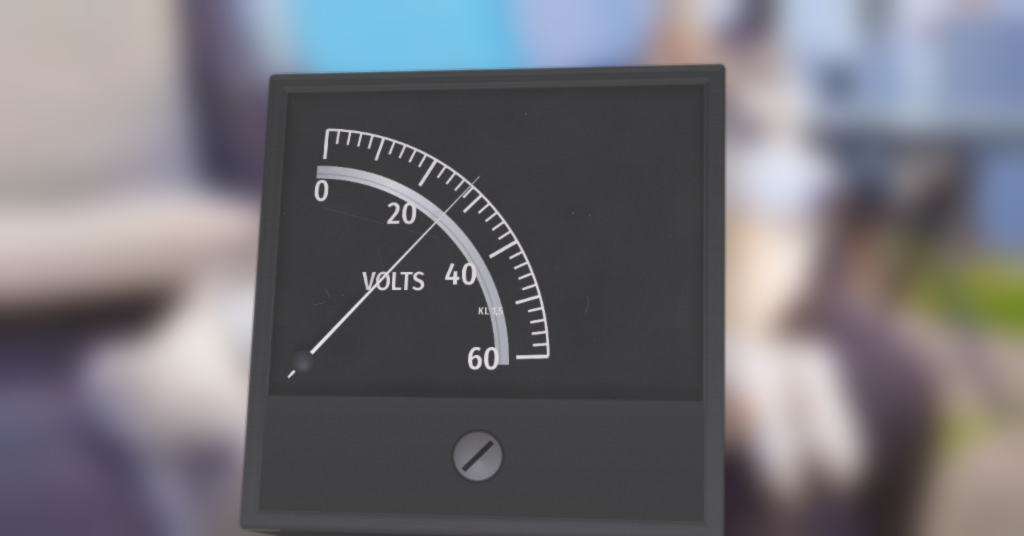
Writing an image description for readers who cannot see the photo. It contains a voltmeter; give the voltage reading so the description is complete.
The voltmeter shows 28 V
